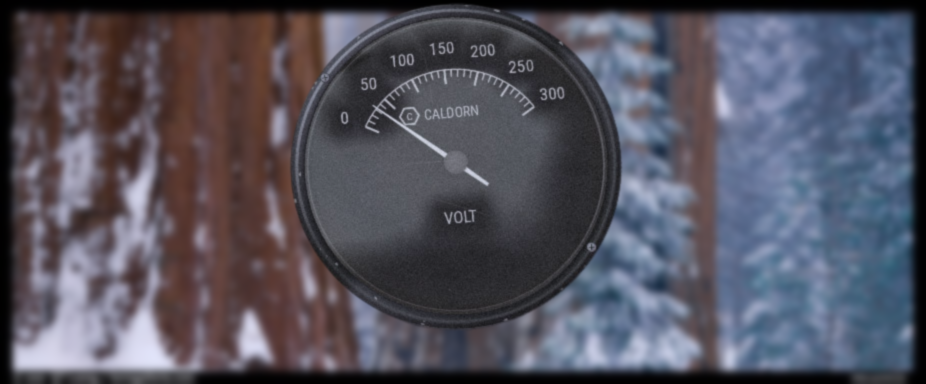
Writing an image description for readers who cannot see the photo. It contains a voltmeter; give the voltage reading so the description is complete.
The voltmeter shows 30 V
